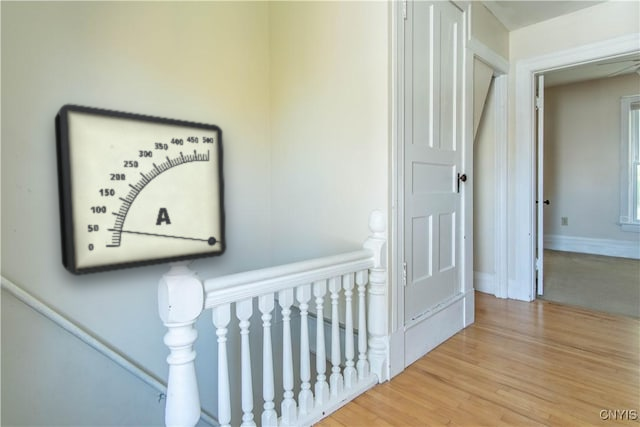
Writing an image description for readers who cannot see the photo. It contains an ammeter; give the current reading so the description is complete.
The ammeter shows 50 A
